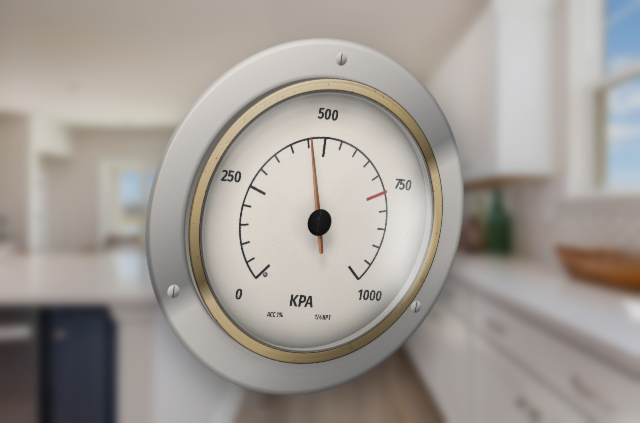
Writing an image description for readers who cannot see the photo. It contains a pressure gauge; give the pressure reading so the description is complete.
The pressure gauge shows 450 kPa
